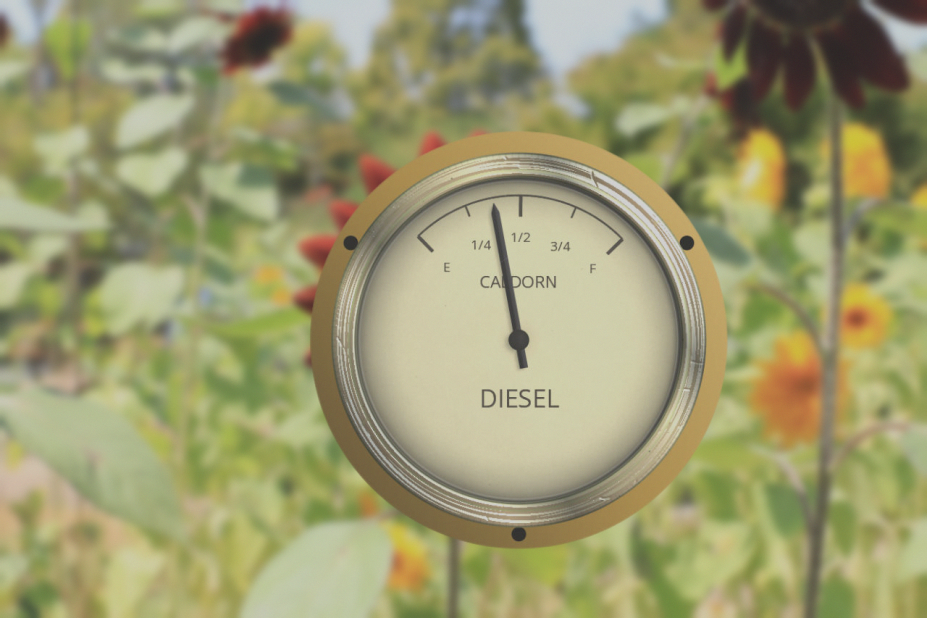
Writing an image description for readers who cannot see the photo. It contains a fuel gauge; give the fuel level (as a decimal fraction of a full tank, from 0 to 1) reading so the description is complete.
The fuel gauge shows 0.375
